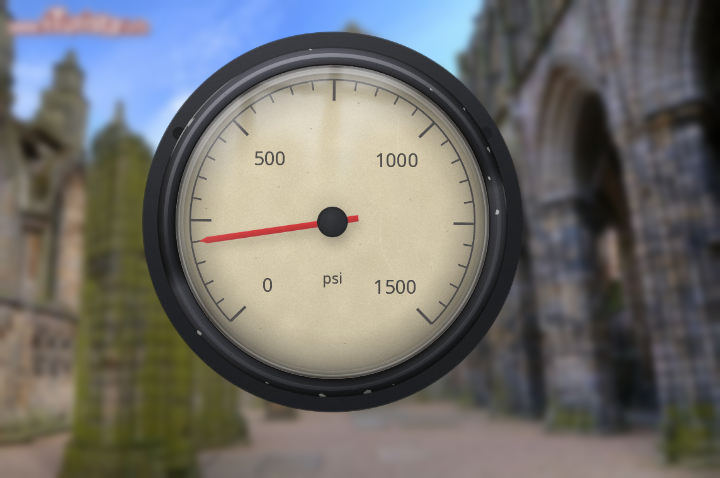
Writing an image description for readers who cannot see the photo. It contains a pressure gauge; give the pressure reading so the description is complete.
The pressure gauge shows 200 psi
